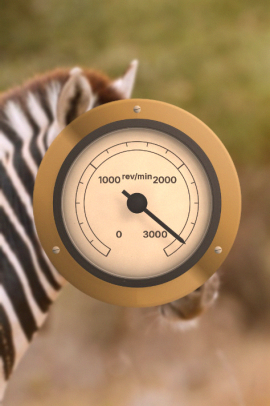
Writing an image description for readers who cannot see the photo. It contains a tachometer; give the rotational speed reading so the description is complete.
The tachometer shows 2800 rpm
